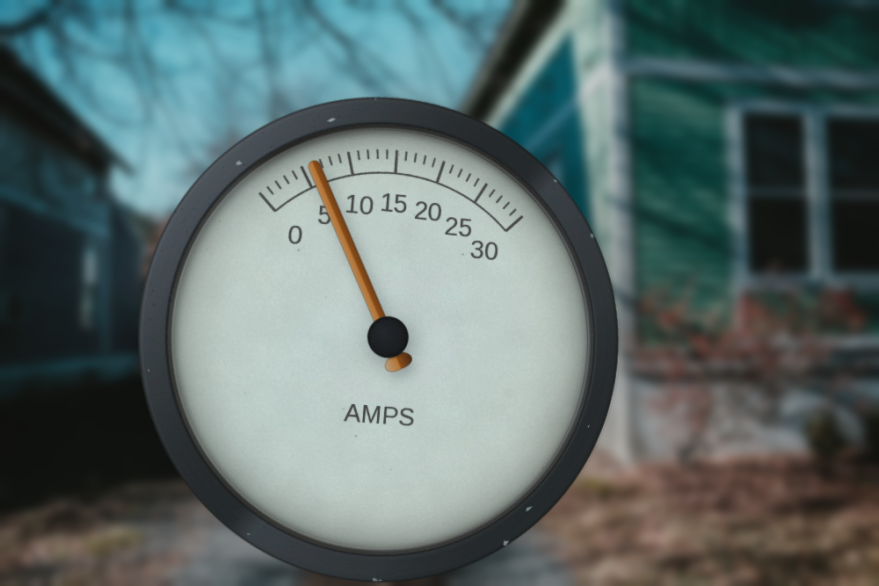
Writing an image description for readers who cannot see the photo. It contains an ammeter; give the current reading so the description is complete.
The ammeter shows 6 A
